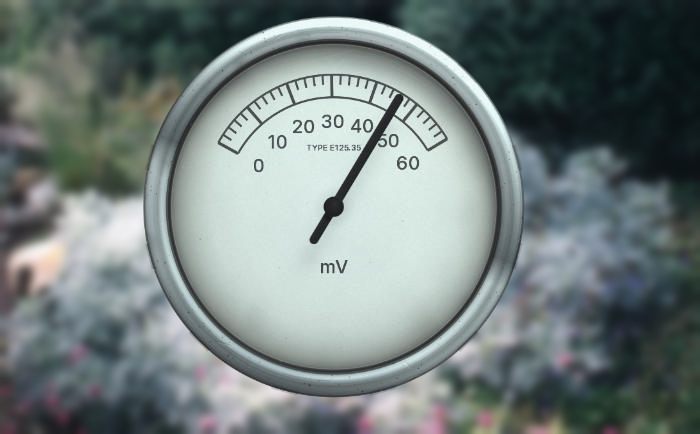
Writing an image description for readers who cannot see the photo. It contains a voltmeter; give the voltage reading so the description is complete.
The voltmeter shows 46 mV
